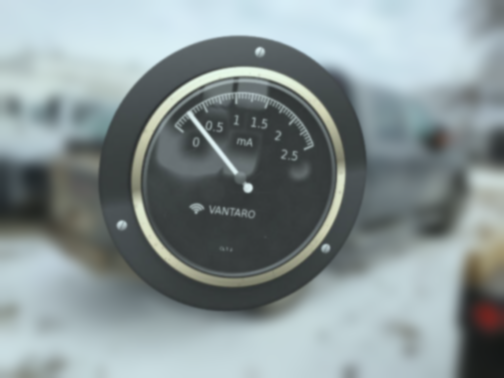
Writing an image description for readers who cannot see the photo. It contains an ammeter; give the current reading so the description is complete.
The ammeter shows 0.25 mA
